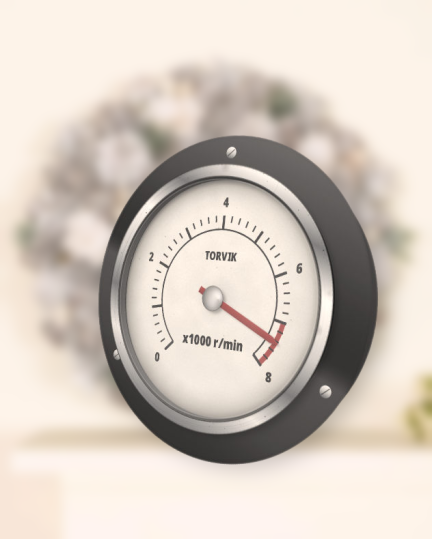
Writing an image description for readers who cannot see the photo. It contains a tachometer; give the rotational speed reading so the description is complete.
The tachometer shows 7400 rpm
